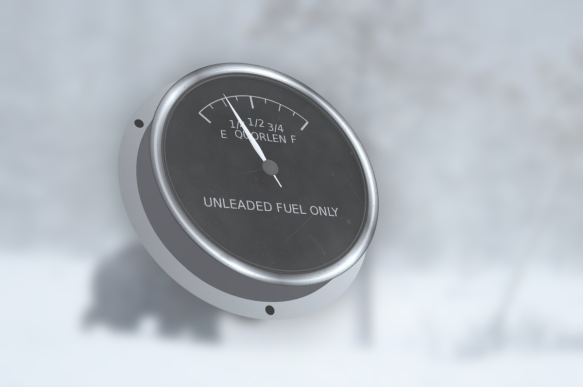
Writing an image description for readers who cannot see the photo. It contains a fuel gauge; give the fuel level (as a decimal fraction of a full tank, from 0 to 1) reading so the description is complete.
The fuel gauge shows 0.25
